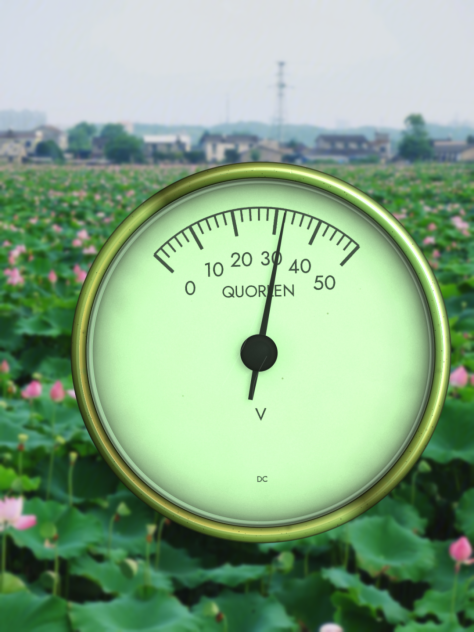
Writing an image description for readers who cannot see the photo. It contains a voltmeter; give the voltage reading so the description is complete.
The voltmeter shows 32 V
